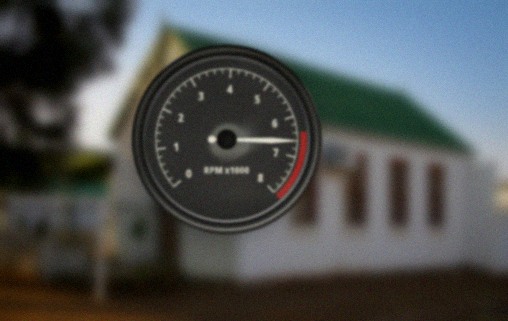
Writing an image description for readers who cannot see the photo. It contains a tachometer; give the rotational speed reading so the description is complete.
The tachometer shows 6600 rpm
